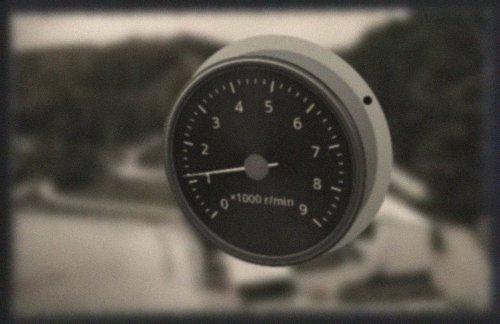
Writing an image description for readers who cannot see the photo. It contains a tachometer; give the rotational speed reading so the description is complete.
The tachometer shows 1200 rpm
